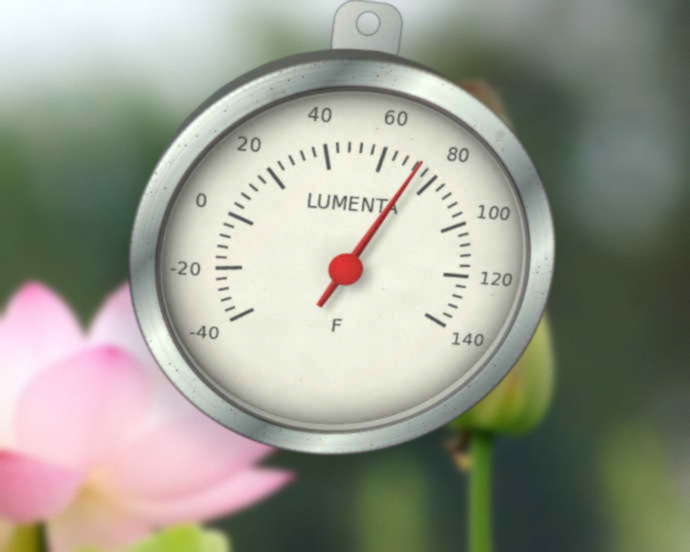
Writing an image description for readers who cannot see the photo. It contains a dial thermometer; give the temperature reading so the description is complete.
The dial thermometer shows 72 °F
